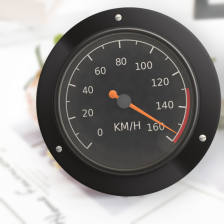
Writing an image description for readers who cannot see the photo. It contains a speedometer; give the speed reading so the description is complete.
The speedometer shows 155 km/h
